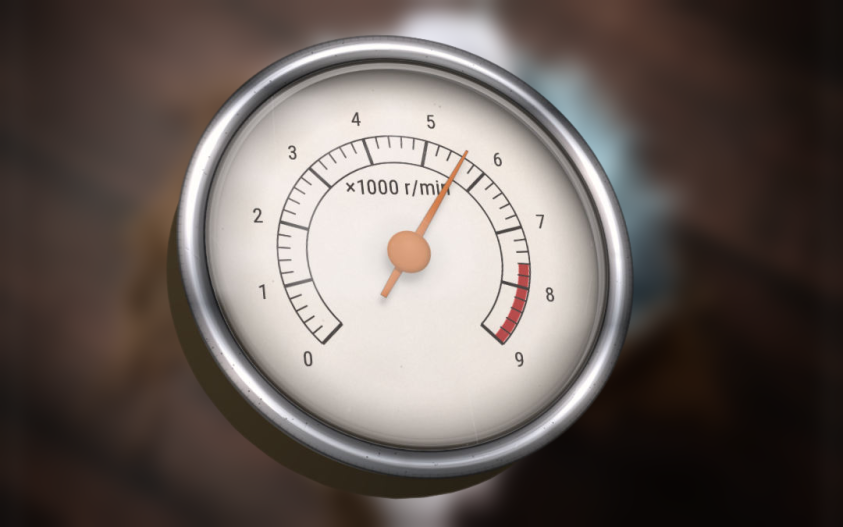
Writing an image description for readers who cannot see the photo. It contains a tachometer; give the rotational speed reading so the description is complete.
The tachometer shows 5600 rpm
